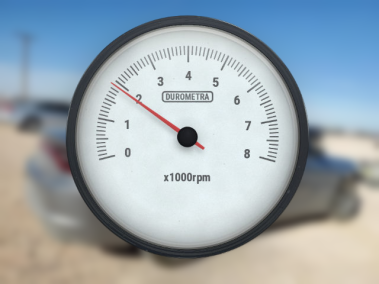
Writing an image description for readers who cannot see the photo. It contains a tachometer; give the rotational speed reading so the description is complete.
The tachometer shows 1900 rpm
